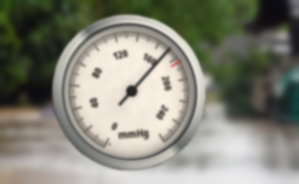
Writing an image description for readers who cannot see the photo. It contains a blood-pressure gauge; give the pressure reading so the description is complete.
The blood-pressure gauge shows 170 mmHg
